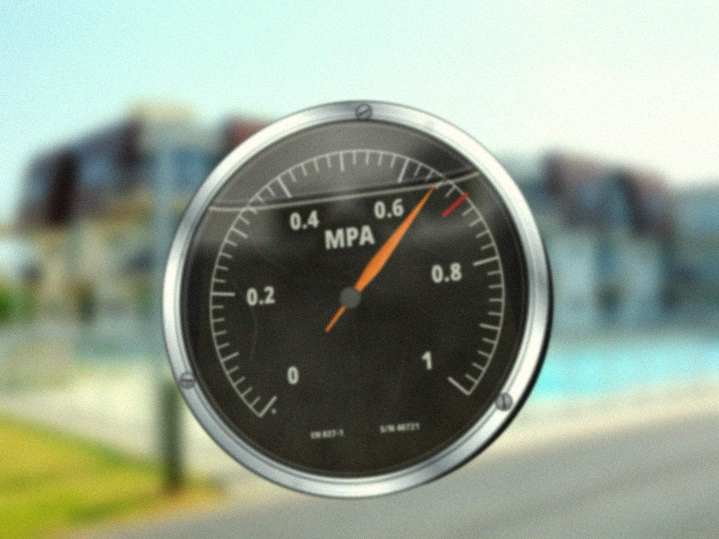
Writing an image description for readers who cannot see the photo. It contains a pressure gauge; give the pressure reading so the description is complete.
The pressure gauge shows 0.66 MPa
